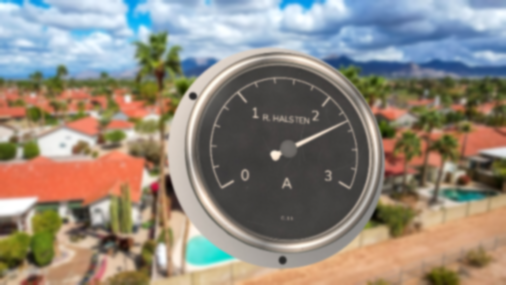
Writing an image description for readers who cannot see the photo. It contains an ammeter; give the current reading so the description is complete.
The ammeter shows 2.3 A
